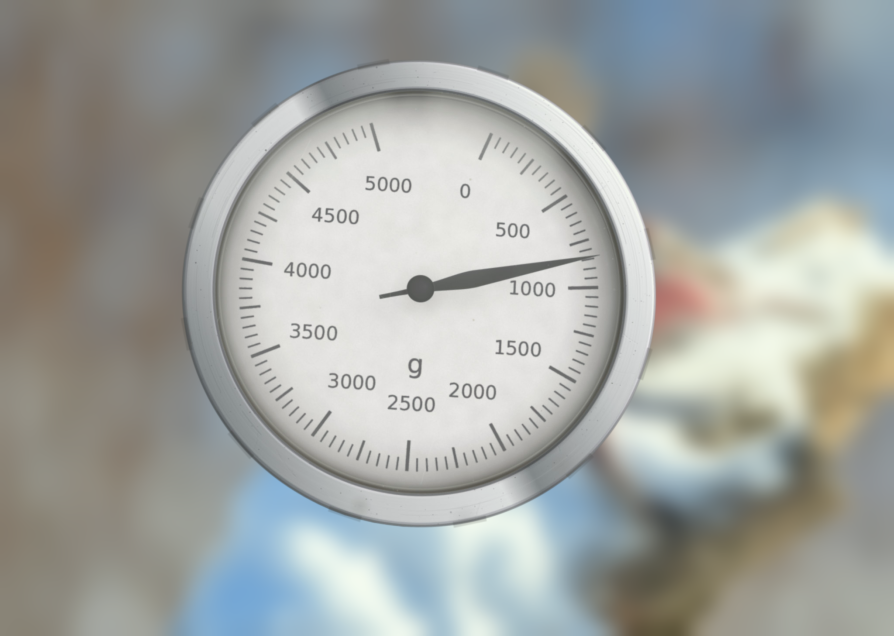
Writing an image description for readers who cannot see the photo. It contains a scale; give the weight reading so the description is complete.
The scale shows 850 g
